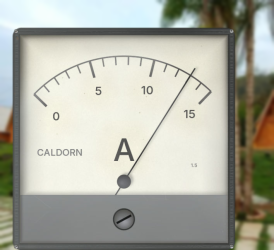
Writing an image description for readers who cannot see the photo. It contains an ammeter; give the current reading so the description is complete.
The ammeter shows 13 A
